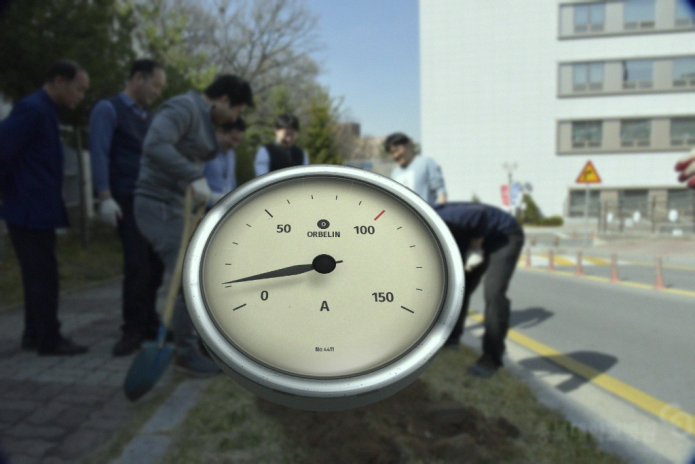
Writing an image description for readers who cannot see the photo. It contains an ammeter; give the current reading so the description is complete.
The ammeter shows 10 A
